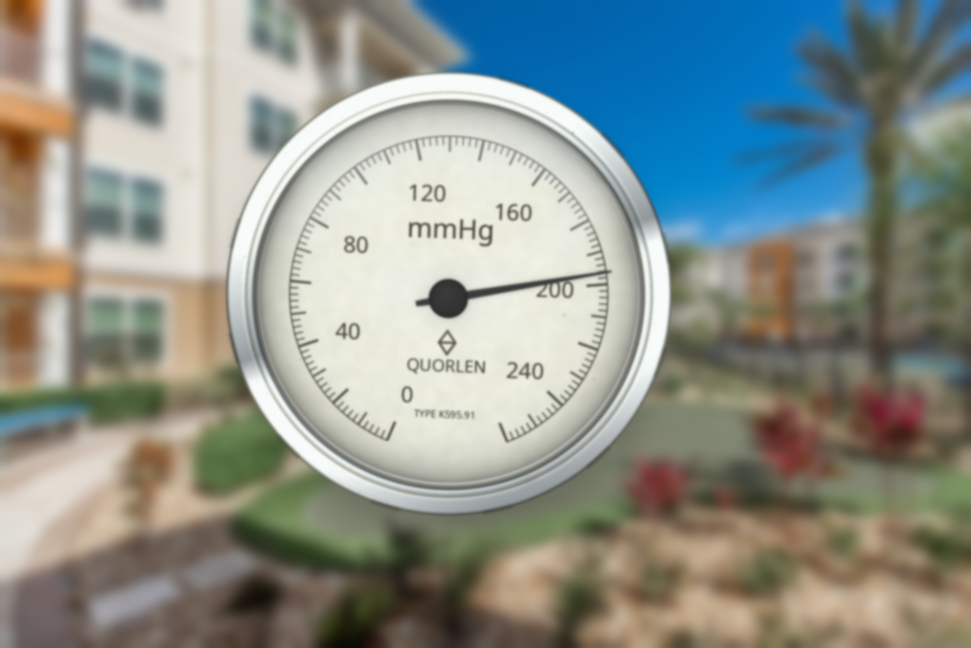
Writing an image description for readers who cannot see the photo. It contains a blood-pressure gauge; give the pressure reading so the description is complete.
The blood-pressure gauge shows 196 mmHg
